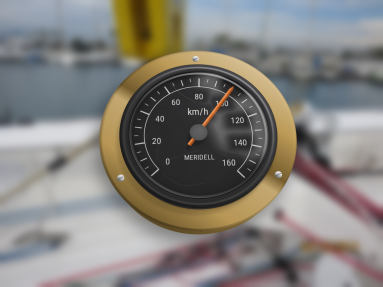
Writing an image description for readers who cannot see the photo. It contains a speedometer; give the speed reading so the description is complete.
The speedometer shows 100 km/h
